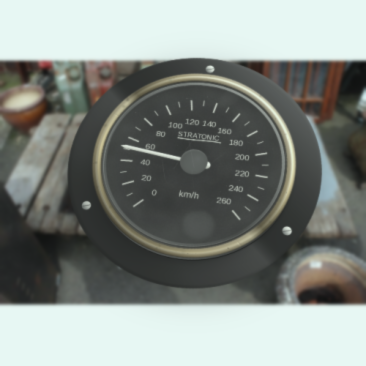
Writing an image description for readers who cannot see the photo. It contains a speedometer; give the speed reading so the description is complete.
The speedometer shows 50 km/h
